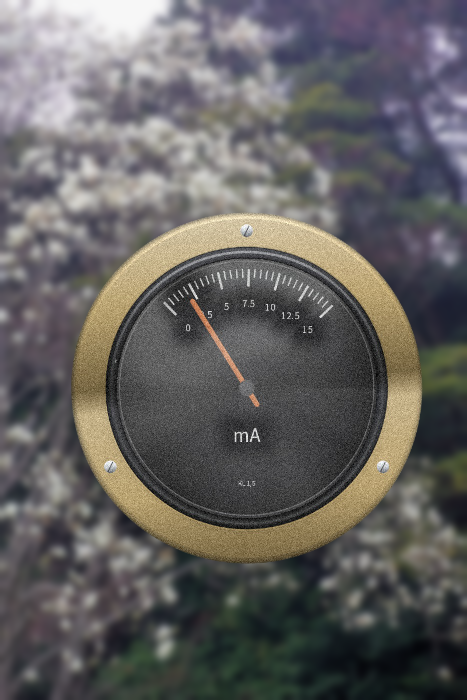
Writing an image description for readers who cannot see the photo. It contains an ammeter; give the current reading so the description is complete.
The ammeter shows 2 mA
